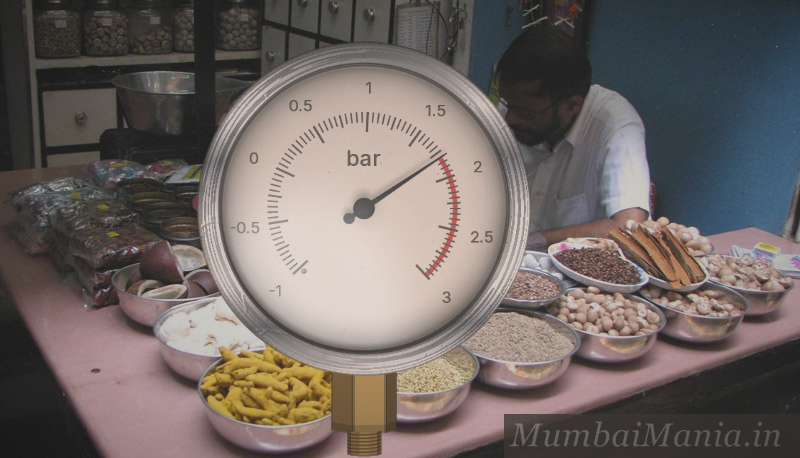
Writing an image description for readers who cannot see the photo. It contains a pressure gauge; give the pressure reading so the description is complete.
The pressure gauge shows 1.8 bar
